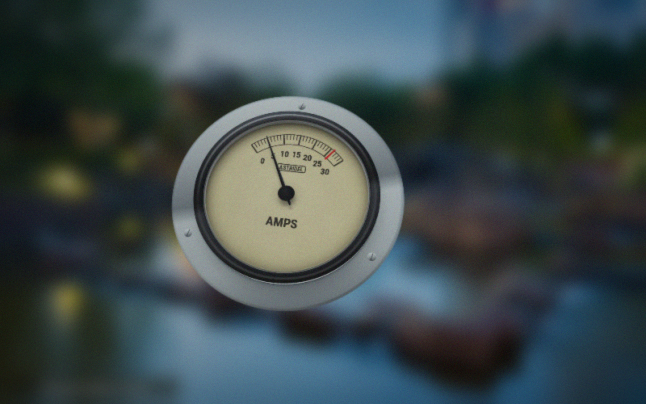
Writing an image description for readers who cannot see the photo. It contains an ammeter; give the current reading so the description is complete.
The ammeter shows 5 A
